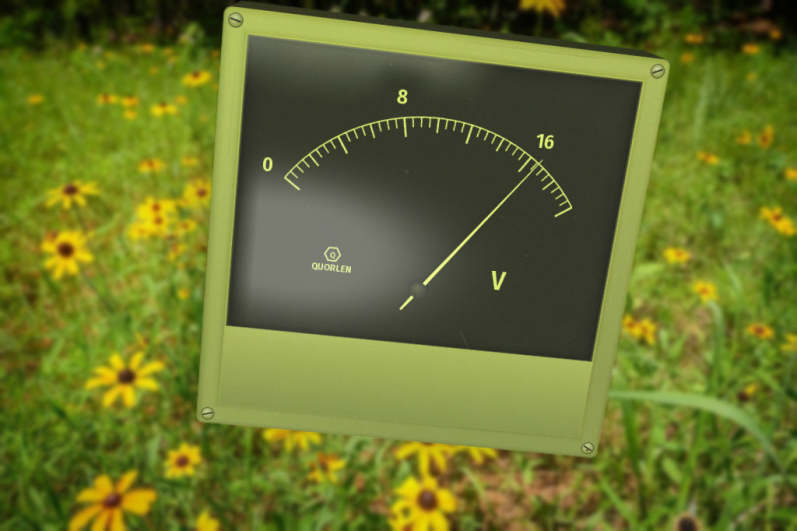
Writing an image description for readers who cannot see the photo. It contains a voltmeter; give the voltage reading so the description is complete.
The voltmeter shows 16.5 V
